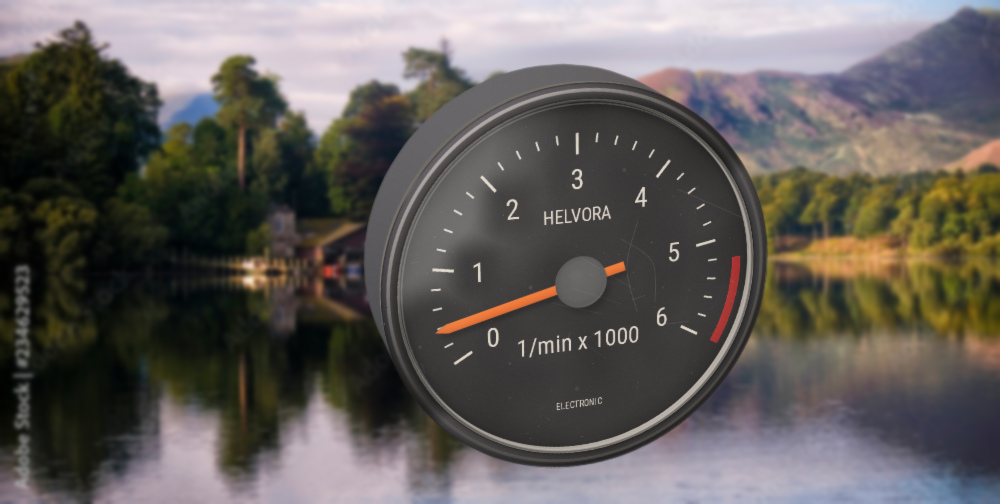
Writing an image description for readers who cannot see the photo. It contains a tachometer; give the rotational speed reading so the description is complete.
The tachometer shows 400 rpm
